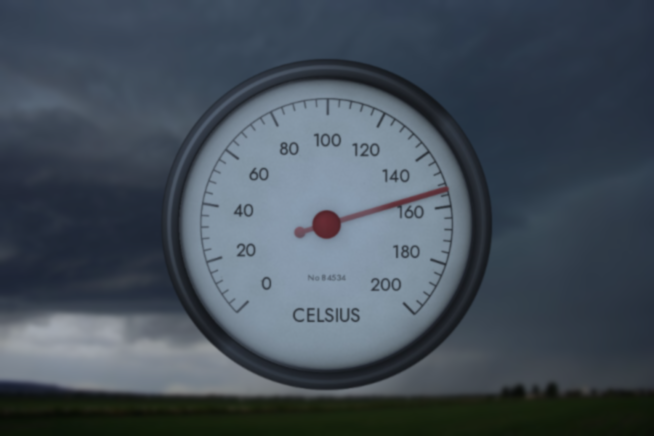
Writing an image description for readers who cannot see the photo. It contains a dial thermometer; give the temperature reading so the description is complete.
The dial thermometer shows 154 °C
